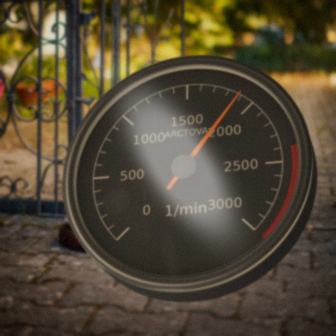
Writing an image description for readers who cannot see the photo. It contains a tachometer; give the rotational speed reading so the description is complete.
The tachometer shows 1900 rpm
